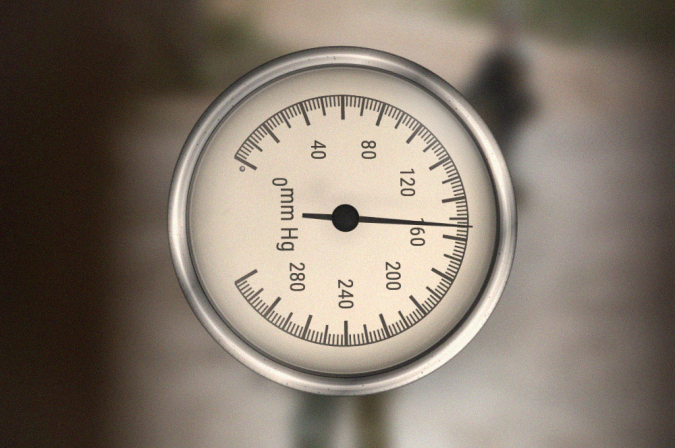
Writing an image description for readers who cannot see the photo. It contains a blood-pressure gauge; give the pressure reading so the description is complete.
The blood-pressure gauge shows 154 mmHg
